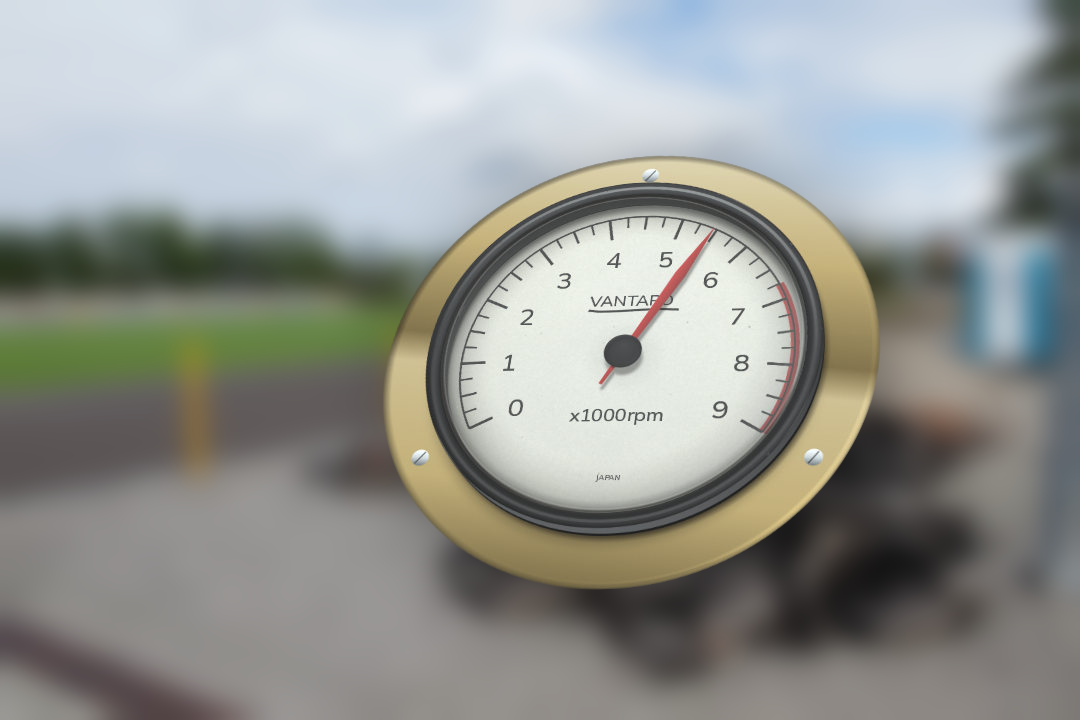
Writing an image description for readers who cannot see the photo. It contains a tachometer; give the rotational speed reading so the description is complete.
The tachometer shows 5500 rpm
